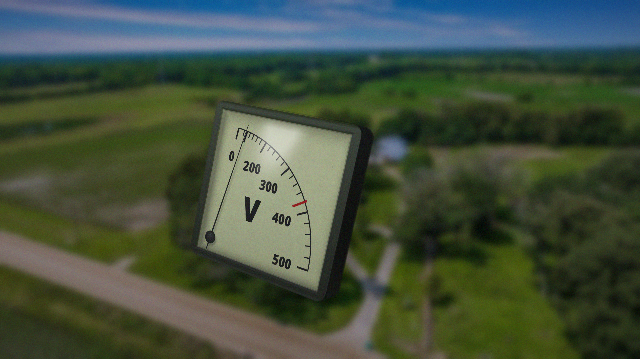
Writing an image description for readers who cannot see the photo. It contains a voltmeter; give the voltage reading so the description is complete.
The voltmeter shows 100 V
